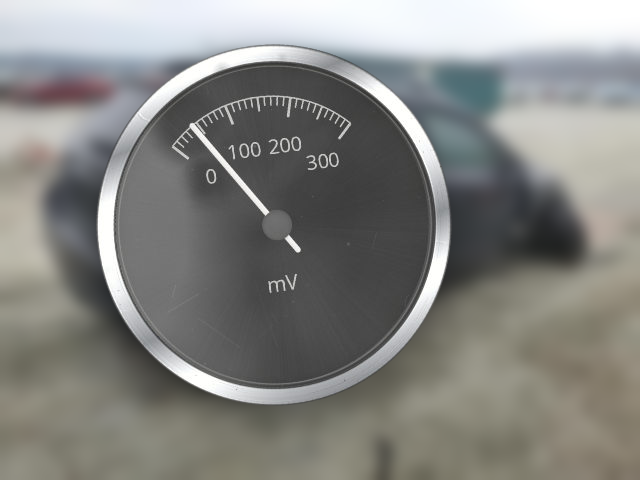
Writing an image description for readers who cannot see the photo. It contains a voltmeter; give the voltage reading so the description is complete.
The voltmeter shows 40 mV
